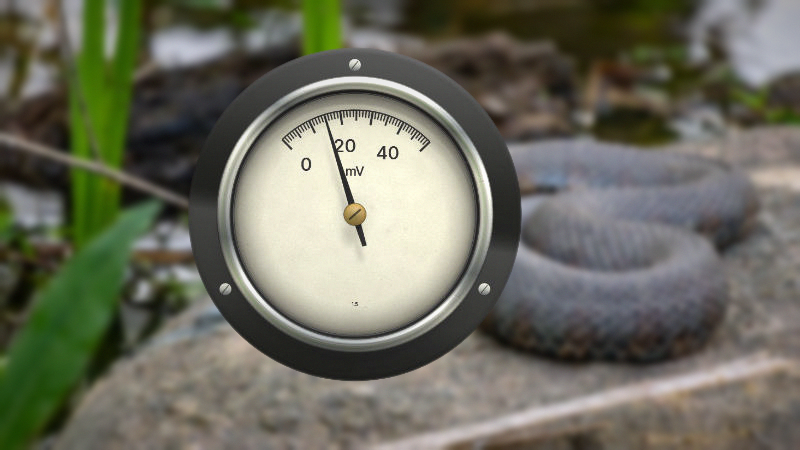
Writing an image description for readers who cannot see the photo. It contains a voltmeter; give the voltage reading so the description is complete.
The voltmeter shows 15 mV
